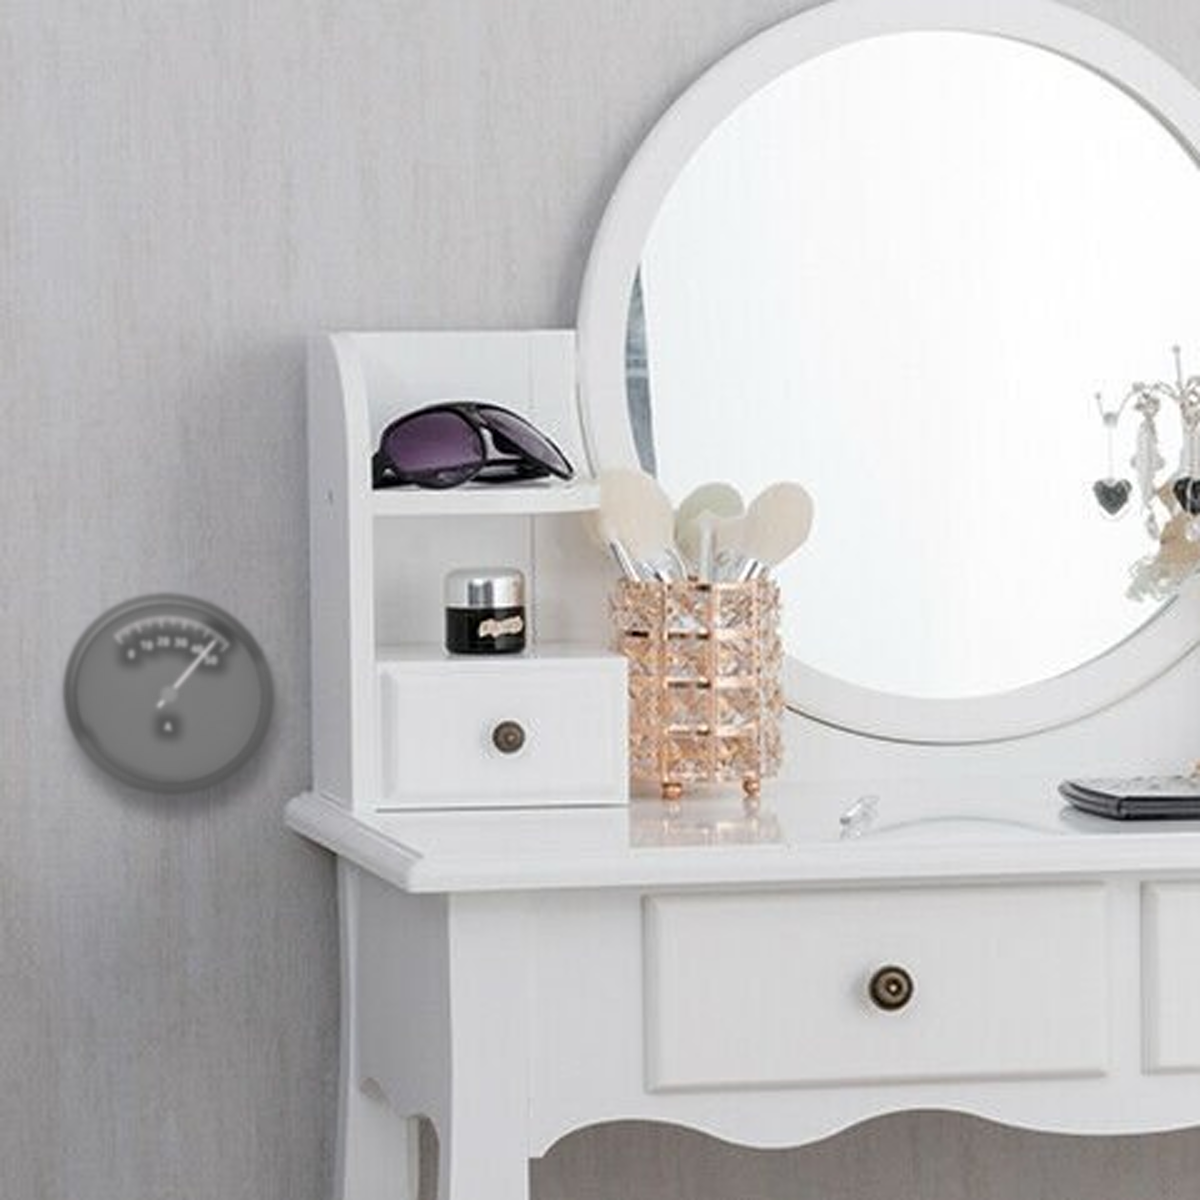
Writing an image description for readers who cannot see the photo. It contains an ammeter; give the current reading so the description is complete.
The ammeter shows 45 A
